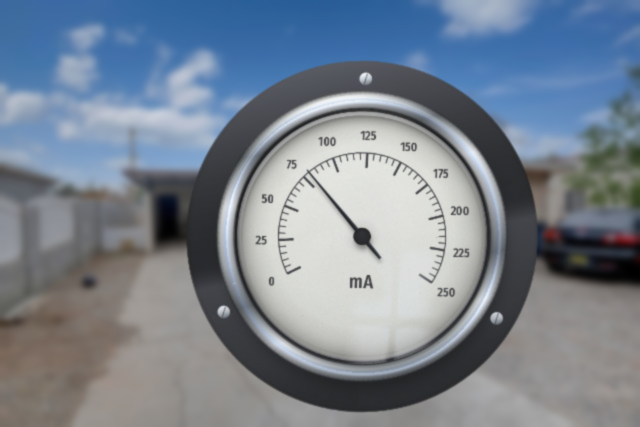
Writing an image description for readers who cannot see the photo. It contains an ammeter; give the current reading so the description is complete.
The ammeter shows 80 mA
